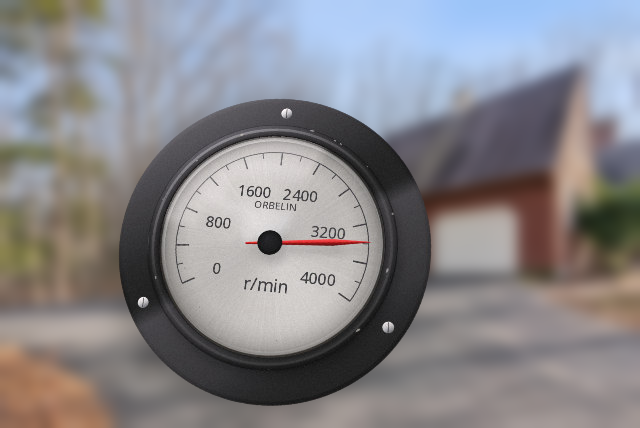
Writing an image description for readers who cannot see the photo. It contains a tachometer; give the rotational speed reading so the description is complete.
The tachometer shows 3400 rpm
